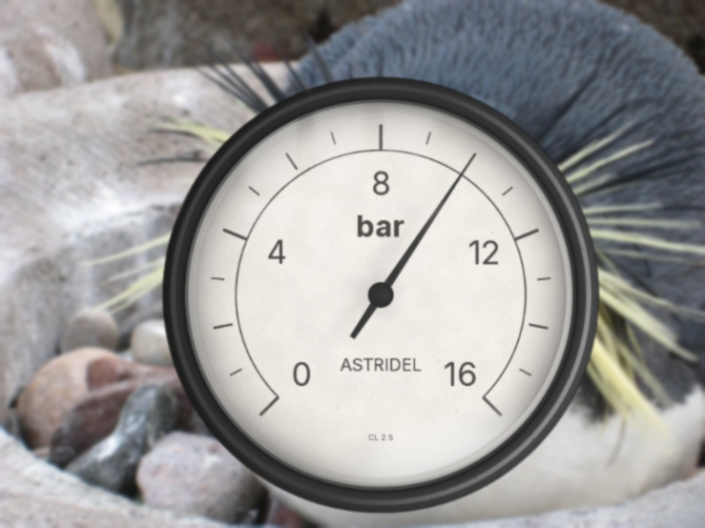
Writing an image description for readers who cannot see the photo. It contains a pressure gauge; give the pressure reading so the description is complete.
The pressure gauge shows 10 bar
